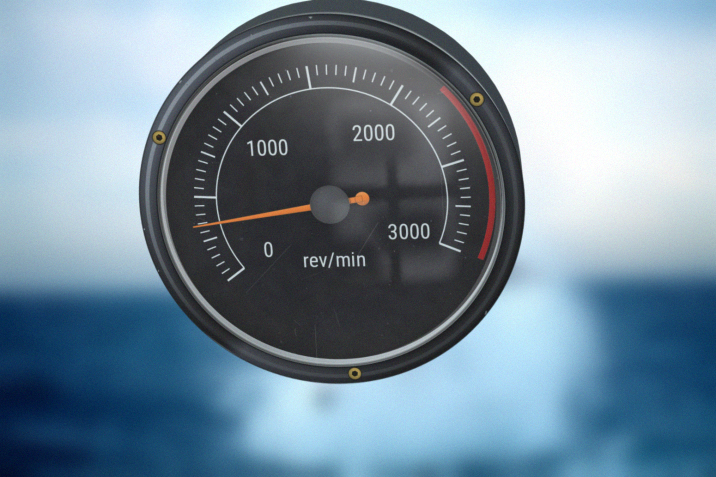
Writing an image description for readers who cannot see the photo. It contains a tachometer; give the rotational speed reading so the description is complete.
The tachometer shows 350 rpm
